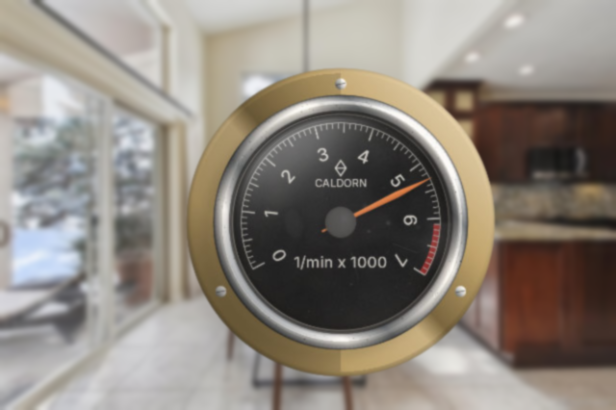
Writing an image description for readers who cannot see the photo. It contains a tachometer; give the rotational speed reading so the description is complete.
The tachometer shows 5300 rpm
